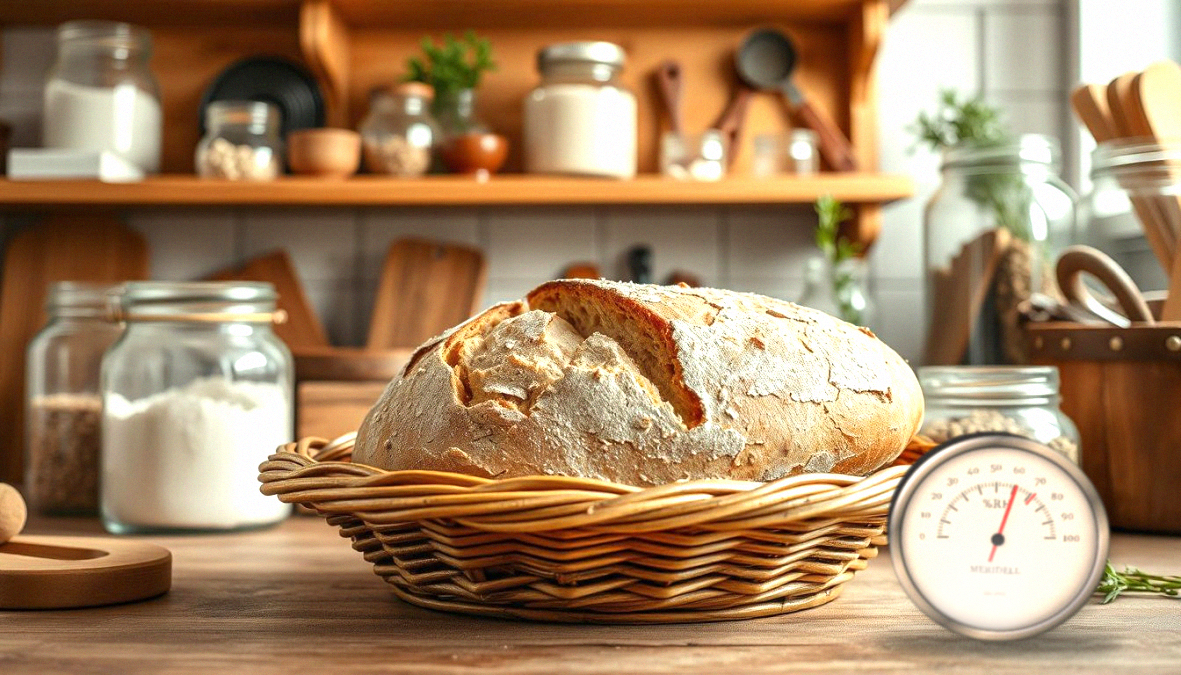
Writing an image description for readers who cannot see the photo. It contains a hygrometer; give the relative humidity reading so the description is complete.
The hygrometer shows 60 %
